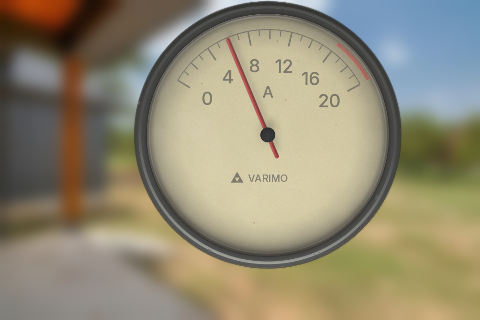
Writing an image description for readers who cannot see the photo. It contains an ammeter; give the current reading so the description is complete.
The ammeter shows 6 A
